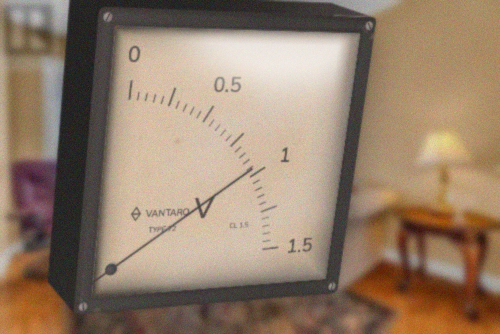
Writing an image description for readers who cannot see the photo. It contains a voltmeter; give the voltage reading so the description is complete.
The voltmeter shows 0.95 V
